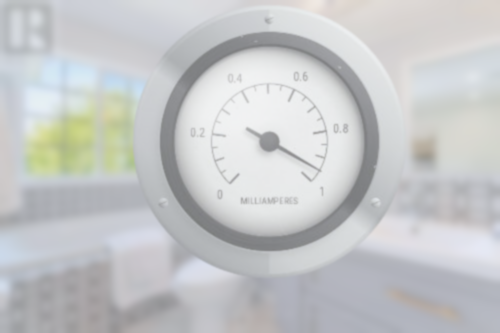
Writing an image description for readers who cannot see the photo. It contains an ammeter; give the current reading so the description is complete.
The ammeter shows 0.95 mA
